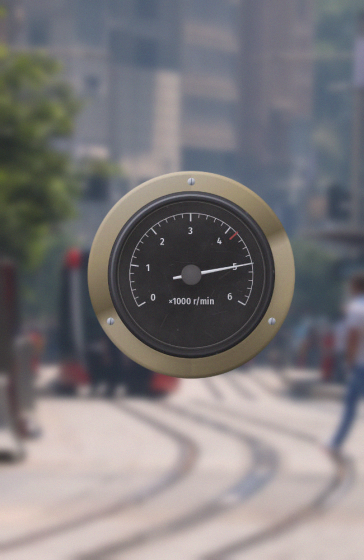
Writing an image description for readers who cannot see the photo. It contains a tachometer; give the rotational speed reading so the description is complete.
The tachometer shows 5000 rpm
